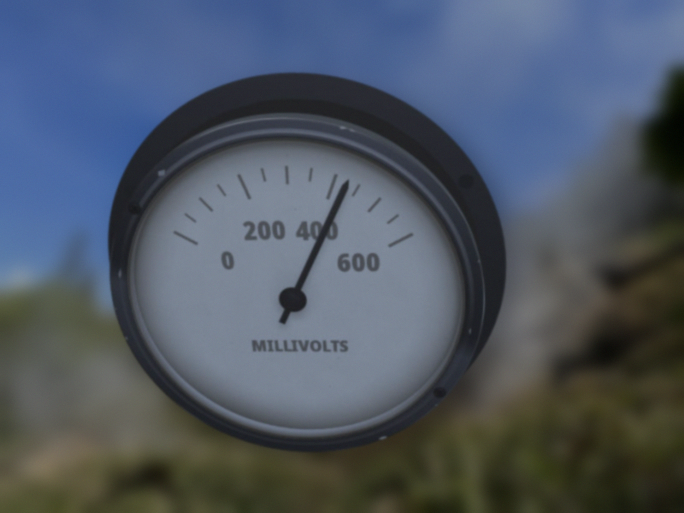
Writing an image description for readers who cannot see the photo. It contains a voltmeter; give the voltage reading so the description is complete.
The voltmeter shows 425 mV
